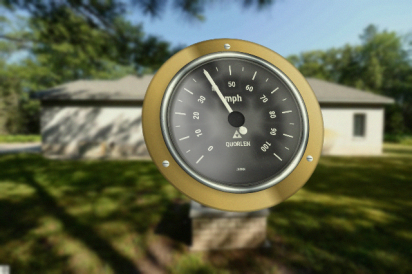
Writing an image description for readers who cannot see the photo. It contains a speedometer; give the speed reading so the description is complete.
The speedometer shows 40 mph
